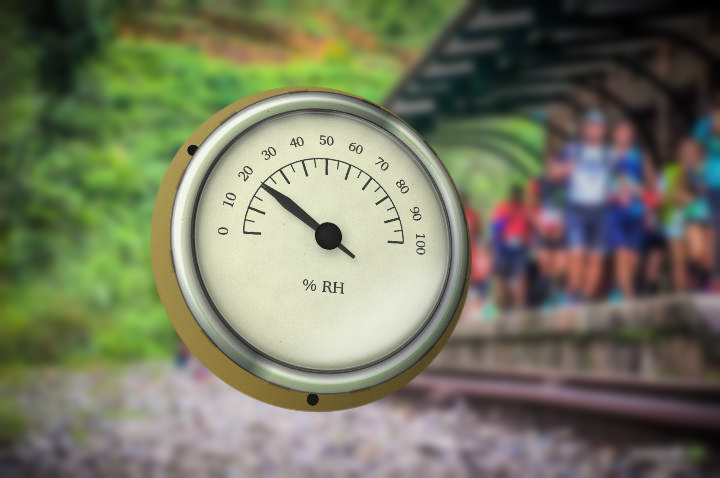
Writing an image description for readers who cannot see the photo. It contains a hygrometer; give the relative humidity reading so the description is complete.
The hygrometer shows 20 %
